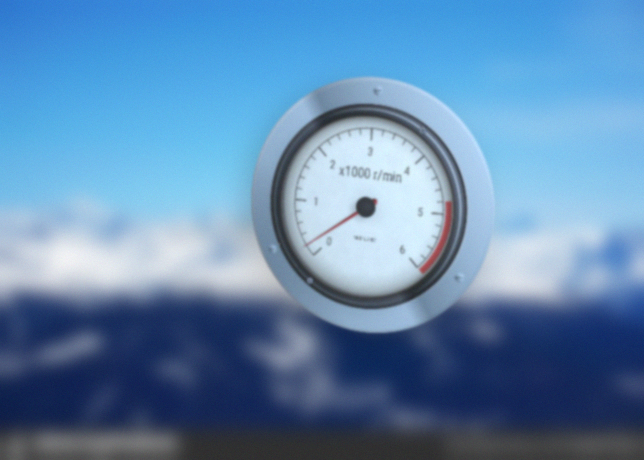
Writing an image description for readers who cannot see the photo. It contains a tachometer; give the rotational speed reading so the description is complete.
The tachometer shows 200 rpm
